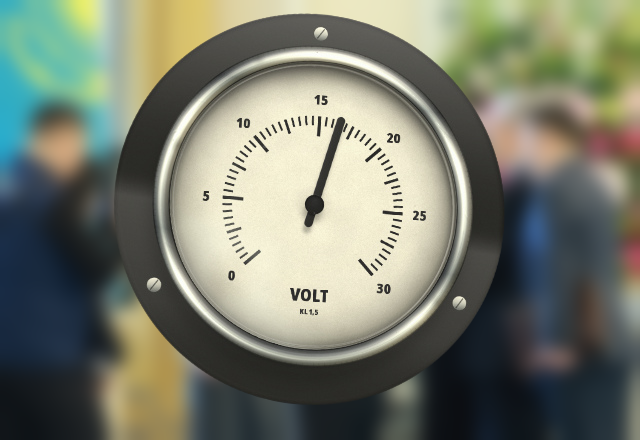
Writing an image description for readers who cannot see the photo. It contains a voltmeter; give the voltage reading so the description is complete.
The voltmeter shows 16.5 V
